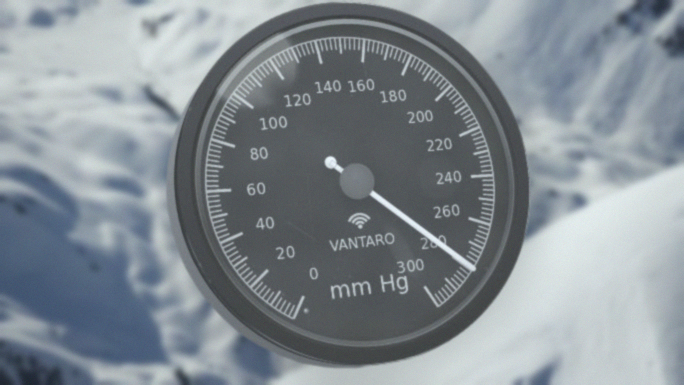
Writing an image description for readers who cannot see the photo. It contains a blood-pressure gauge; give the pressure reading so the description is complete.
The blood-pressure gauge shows 280 mmHg
